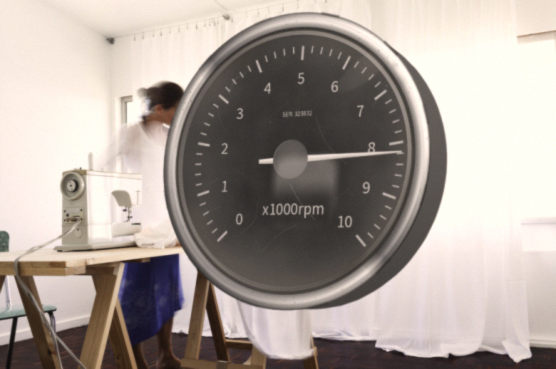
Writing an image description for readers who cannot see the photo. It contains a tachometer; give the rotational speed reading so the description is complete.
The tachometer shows 8200 rpm
